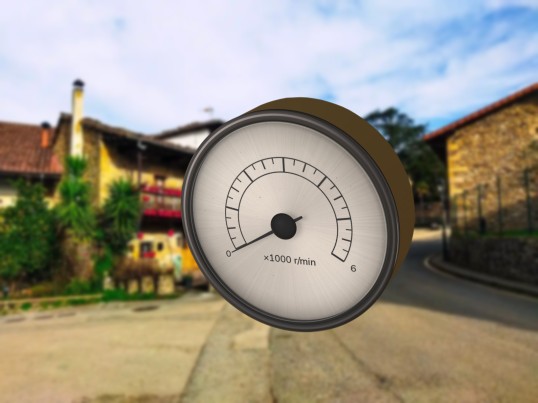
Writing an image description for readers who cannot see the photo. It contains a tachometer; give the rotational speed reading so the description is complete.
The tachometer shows 0 rpm
